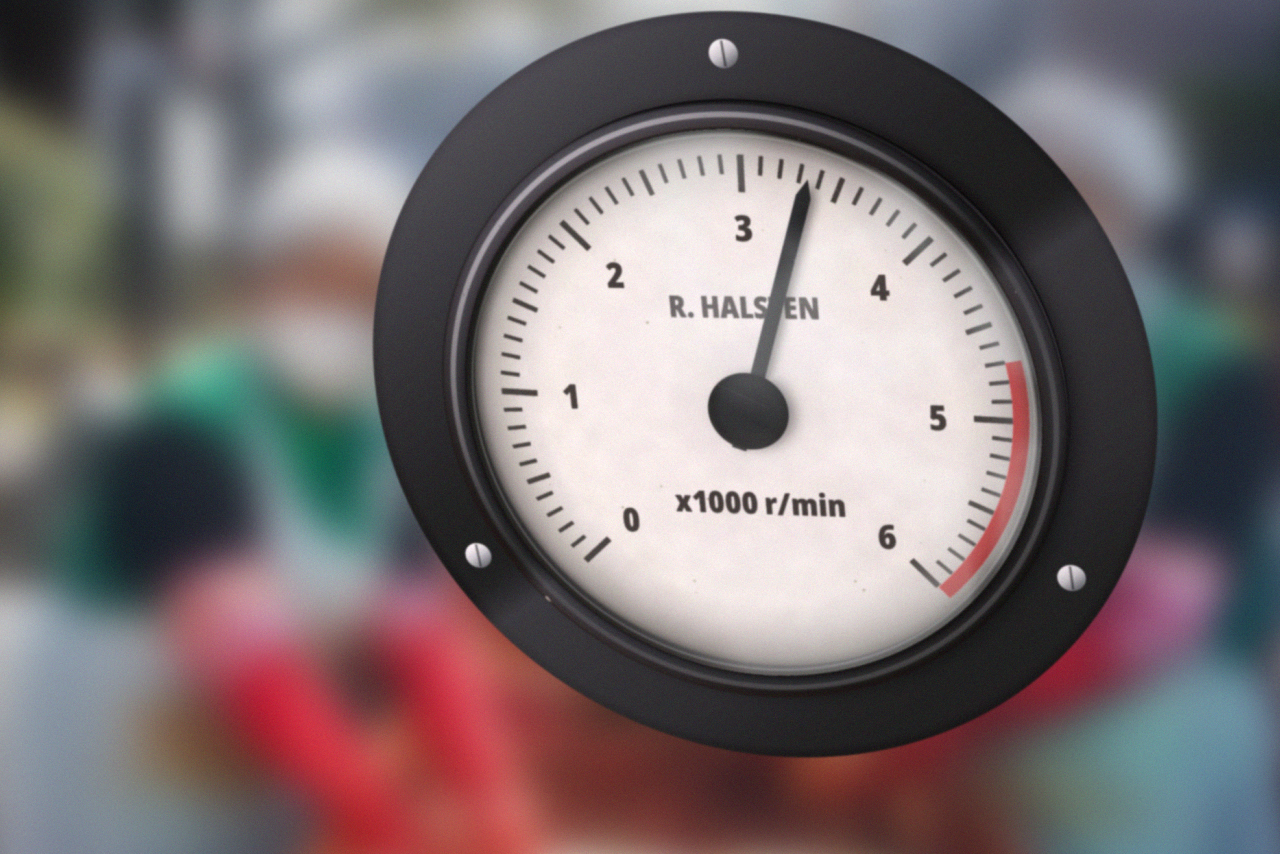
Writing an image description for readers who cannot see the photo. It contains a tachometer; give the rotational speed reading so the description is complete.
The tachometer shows 3350 rpm
